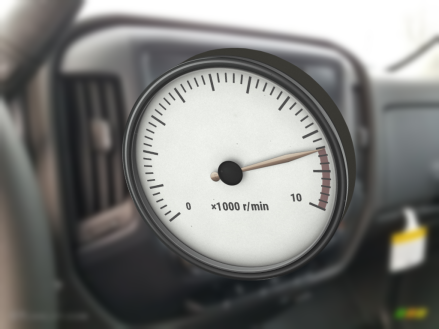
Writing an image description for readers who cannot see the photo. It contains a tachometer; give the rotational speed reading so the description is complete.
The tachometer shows 8400 rpm
